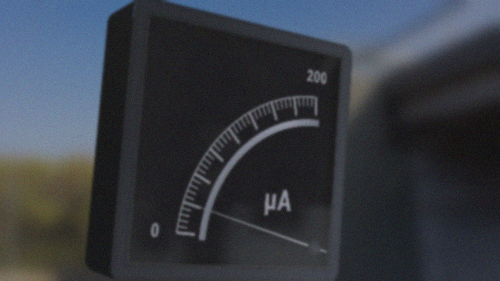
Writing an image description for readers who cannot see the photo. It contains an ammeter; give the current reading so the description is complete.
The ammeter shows 25 µA
